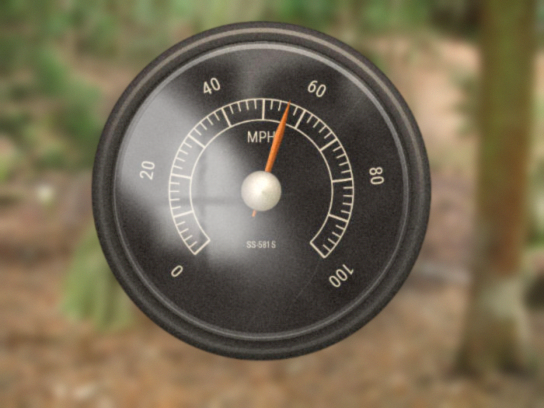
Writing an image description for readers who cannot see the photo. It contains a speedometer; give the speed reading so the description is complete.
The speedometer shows 56 mph
